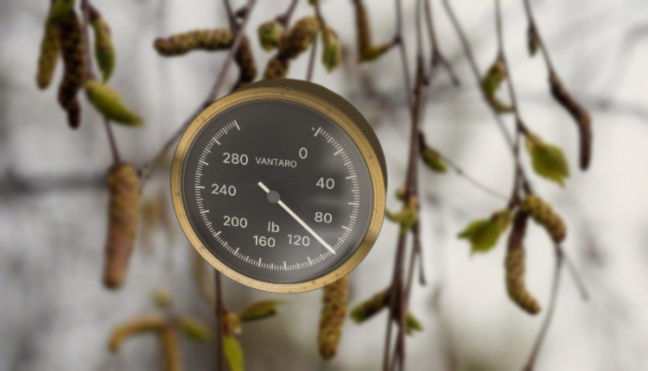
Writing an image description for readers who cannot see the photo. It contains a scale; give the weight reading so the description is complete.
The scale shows 100 lb
